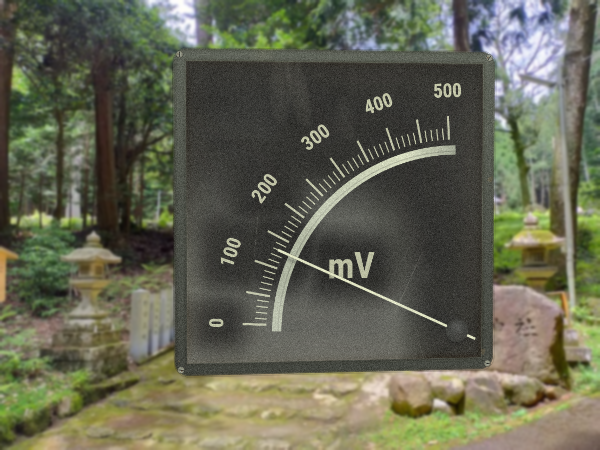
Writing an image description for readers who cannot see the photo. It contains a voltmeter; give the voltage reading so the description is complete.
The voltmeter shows 130 mV
